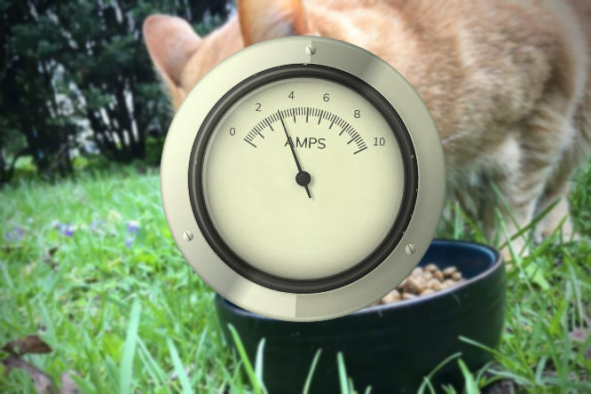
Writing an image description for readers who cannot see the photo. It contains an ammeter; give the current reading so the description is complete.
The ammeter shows 3 A
